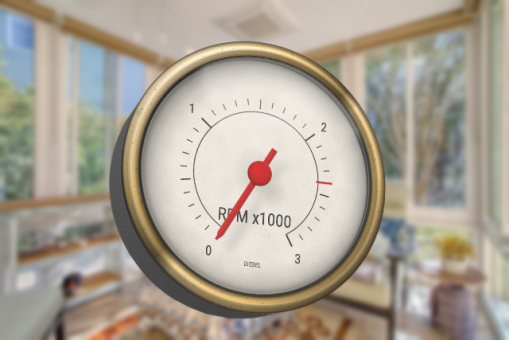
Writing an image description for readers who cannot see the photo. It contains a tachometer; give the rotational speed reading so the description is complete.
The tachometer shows 0 rpm
